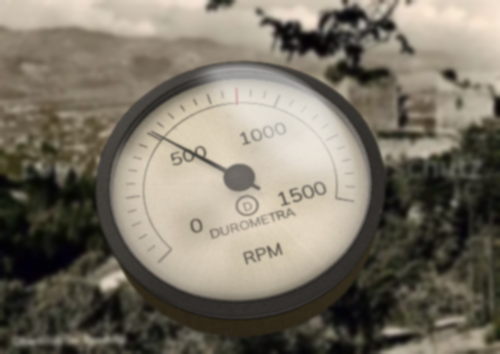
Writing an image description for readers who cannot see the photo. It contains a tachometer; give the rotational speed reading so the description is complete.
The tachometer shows 500 rpm
